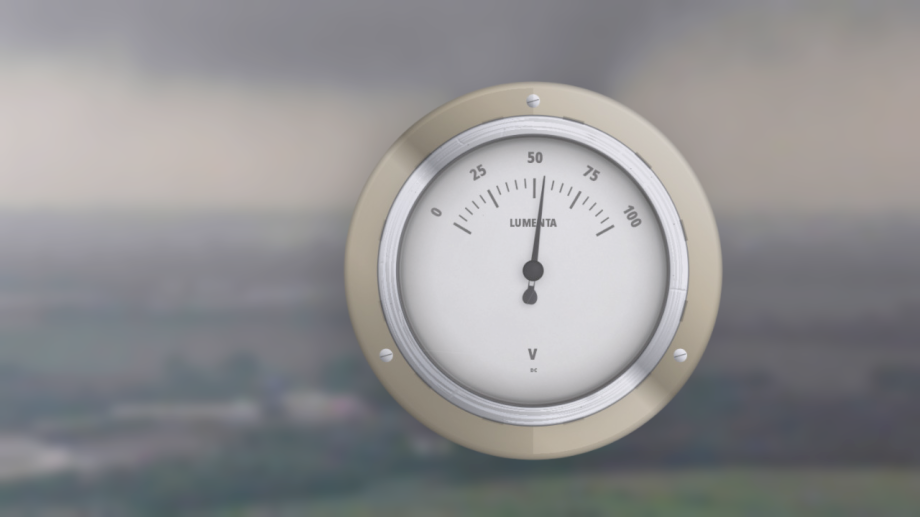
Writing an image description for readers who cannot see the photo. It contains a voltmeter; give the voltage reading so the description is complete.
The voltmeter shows 55 V
